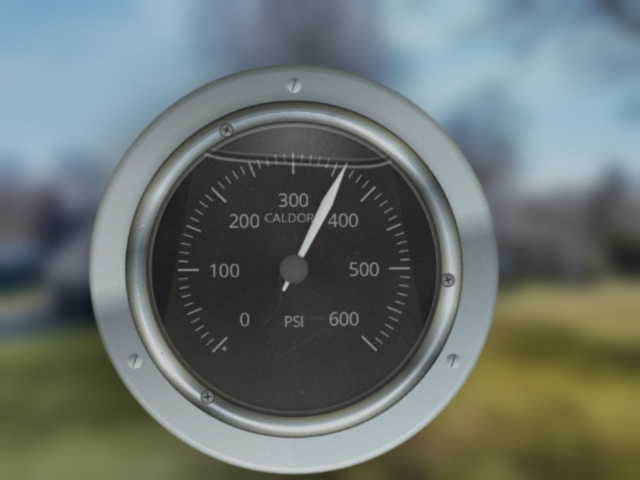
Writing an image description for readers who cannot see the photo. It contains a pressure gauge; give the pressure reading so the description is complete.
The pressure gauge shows 360 psi
